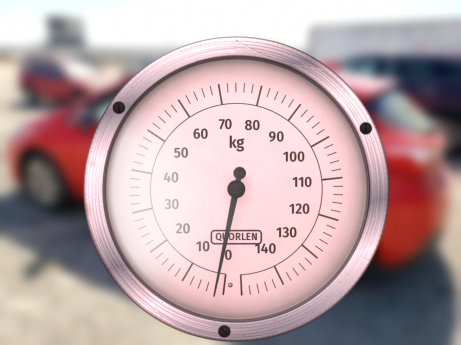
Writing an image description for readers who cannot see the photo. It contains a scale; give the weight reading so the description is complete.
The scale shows 2 kg
